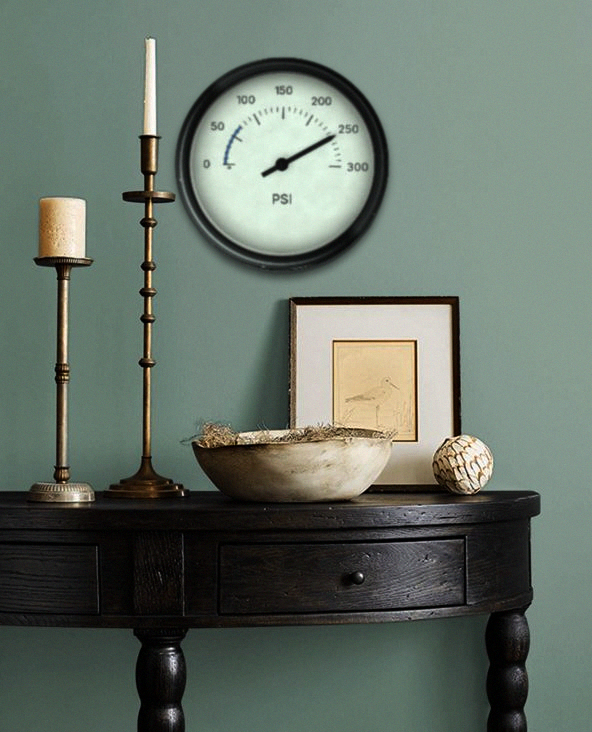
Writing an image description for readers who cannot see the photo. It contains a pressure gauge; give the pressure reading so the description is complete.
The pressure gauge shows 250 psi
